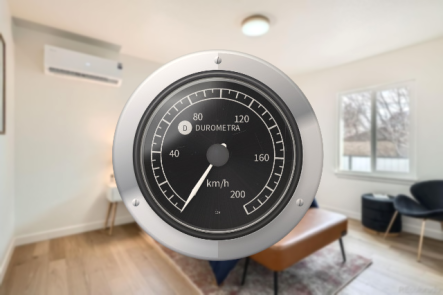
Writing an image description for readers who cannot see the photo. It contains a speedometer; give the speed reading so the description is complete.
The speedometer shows 0 km/h
